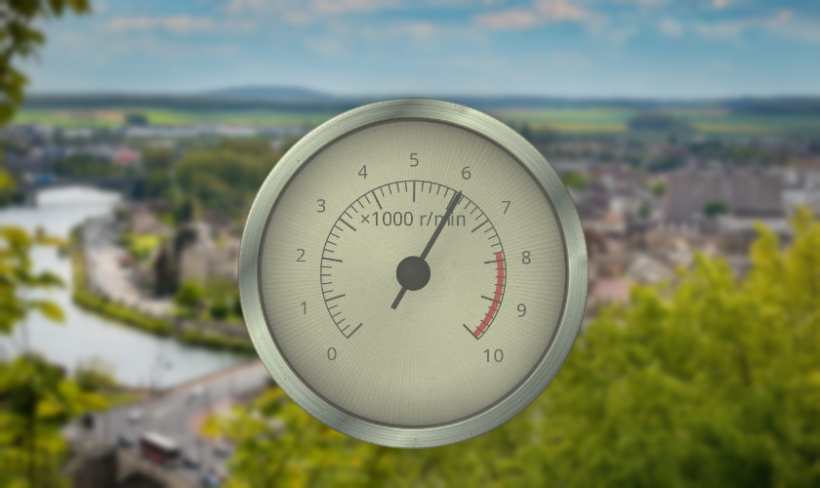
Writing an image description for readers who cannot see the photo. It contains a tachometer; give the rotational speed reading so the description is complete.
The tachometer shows 6100 rpm
